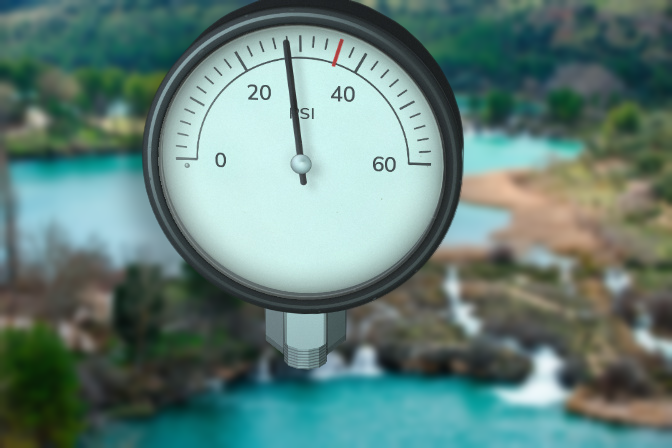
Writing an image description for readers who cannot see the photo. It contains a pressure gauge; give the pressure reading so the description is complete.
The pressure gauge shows 28 psi
